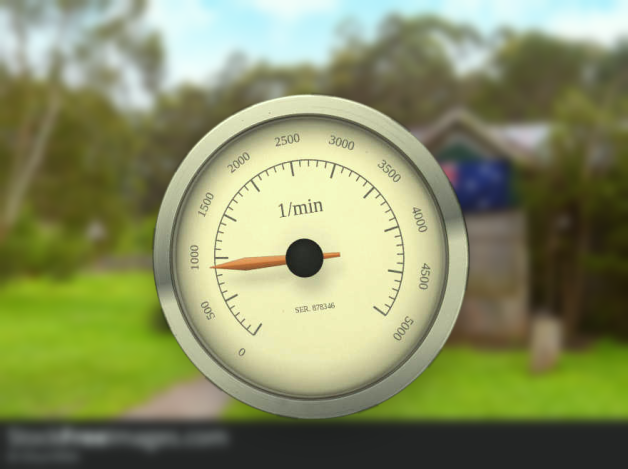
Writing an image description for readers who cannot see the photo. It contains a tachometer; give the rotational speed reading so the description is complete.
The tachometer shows 900 rpm
